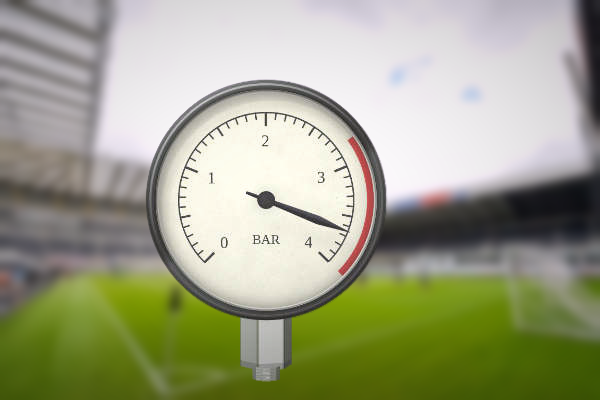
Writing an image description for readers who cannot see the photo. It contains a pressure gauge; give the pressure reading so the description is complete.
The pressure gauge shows 3.65 bar
